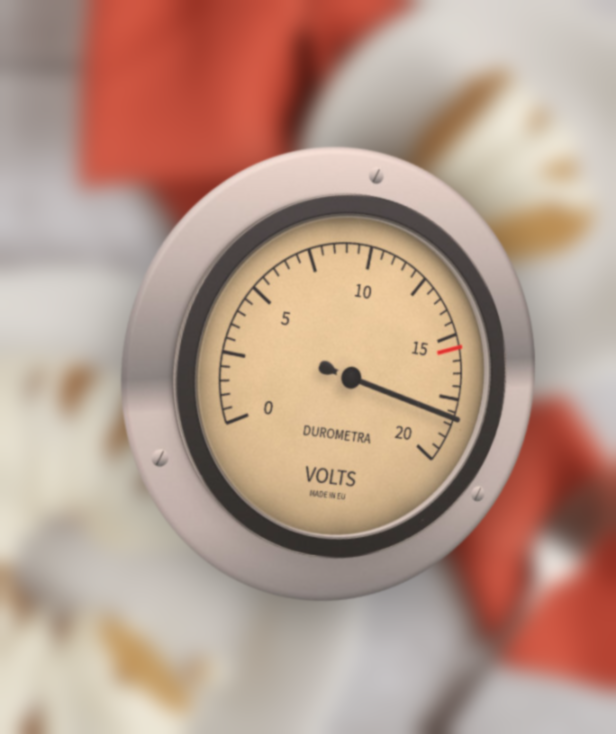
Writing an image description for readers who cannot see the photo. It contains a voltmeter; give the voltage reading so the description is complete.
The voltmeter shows 18.25 V
